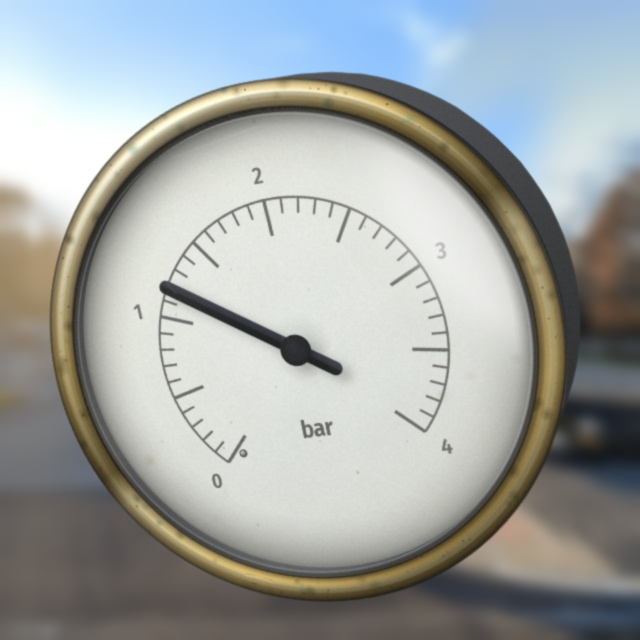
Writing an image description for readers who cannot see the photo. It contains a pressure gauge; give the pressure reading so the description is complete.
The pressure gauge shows 1.2 bar
